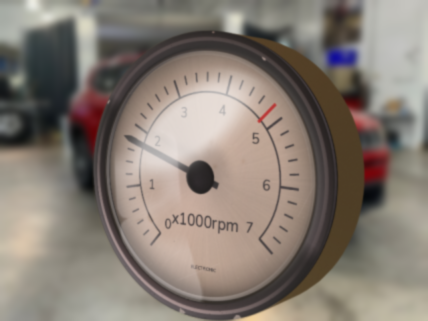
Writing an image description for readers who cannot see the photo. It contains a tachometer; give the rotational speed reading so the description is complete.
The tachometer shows 1800 rpm
